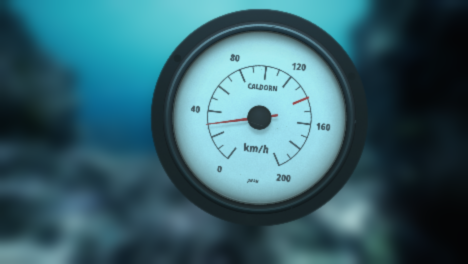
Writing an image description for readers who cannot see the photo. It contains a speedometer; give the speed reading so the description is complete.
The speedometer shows 30 km/h
